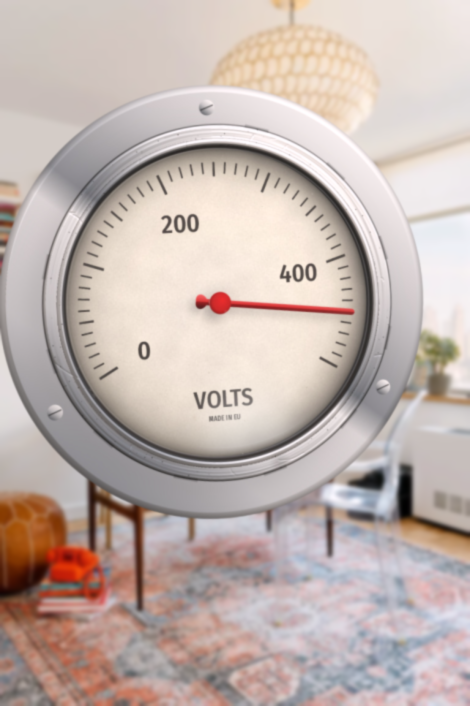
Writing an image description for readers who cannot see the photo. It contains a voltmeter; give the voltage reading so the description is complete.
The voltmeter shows 450 V
